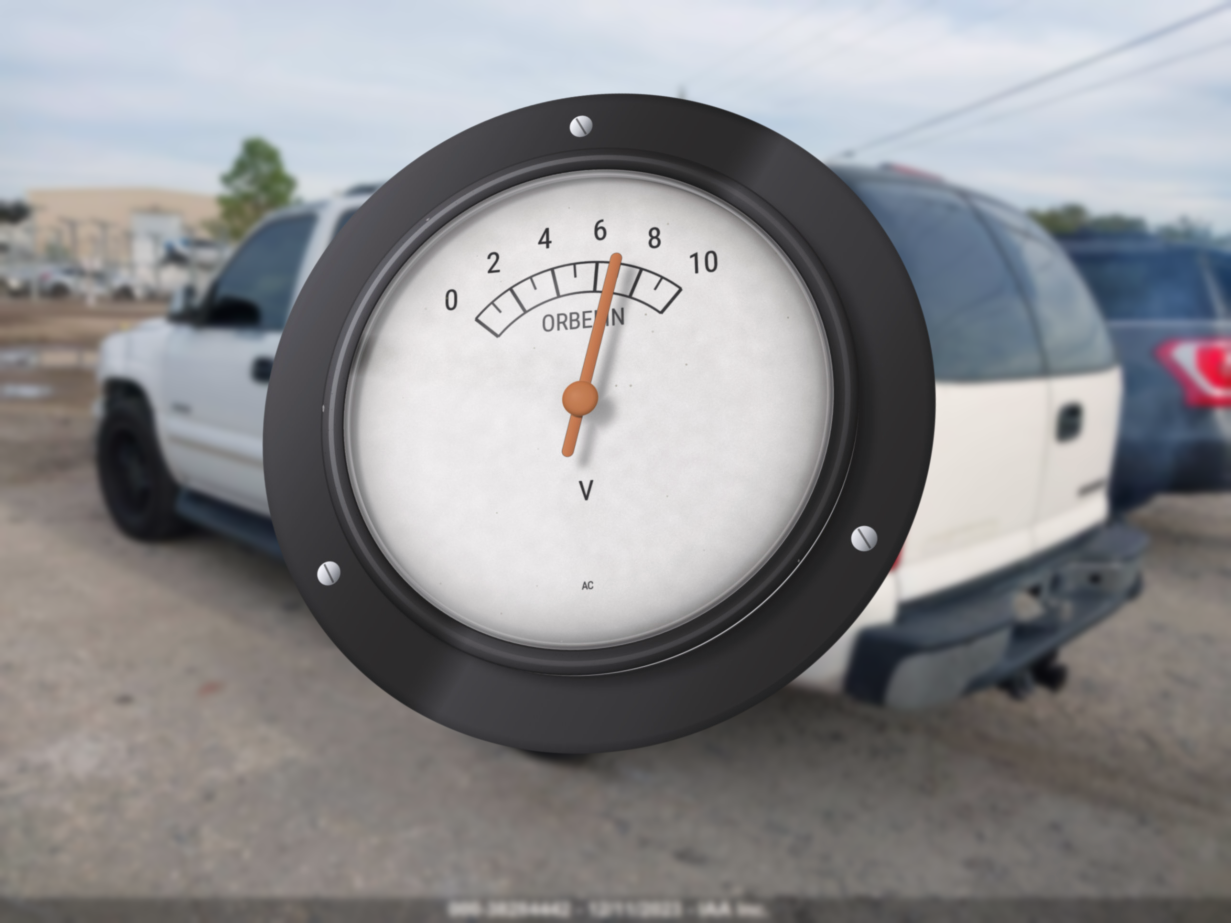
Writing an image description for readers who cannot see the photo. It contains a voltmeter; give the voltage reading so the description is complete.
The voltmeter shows 7 V
